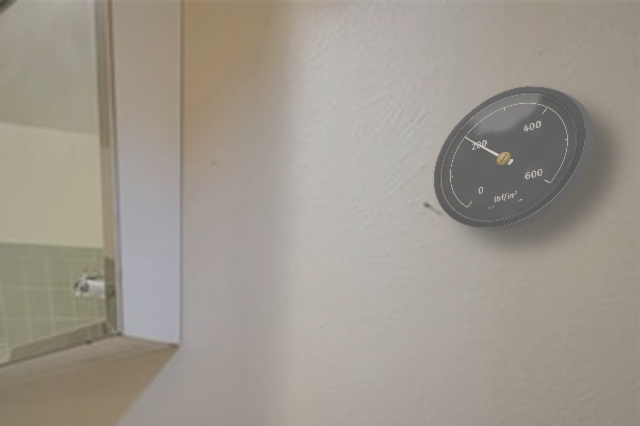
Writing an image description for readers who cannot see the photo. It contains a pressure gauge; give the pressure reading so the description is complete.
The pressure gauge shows 200 psi
